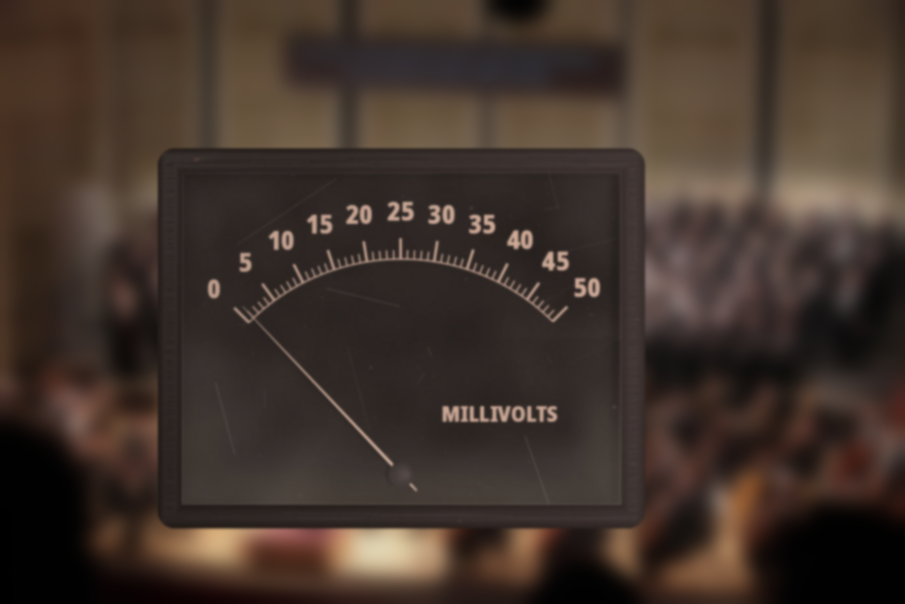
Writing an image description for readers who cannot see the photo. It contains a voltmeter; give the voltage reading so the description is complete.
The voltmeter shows 1 mV
